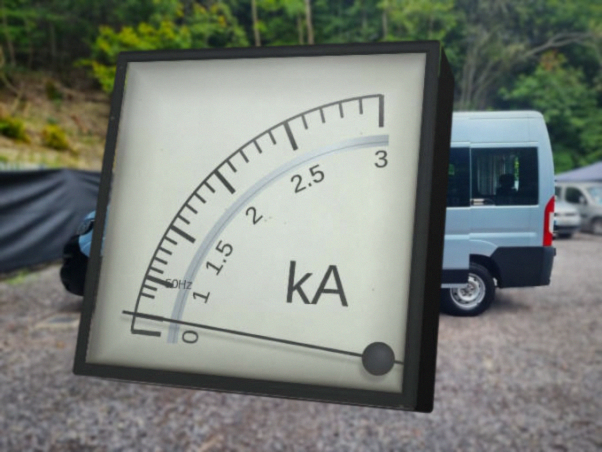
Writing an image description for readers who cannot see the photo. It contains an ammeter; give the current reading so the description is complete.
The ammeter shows 0.5 kA
